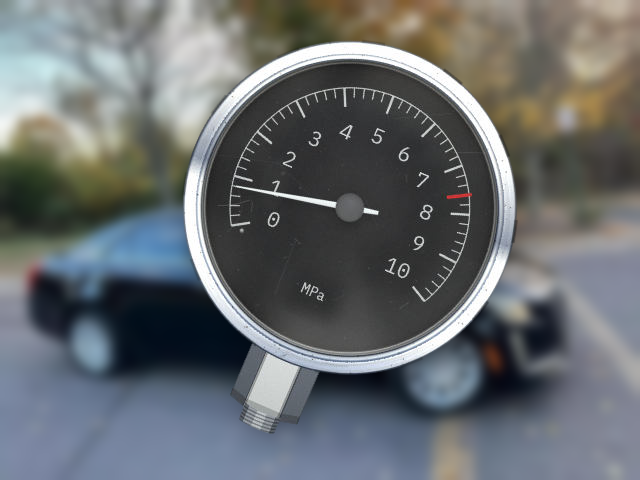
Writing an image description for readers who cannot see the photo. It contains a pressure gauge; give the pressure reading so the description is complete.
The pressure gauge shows 0.8 MPa
